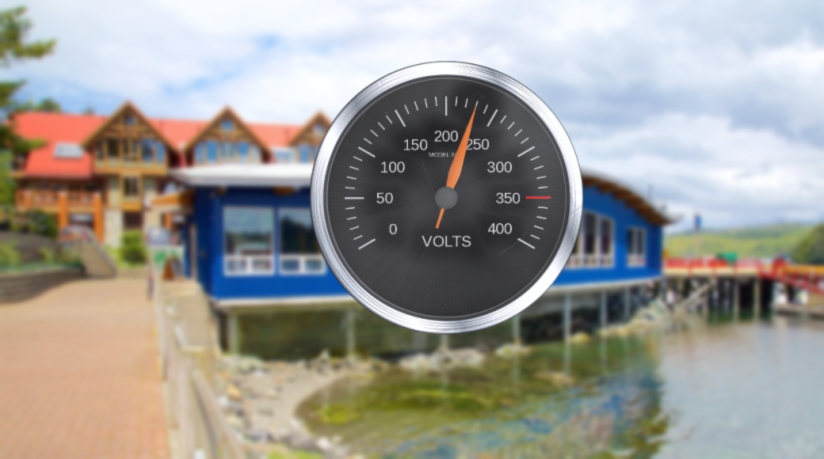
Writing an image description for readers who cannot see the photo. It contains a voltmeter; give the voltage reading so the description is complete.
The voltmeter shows 230 V
